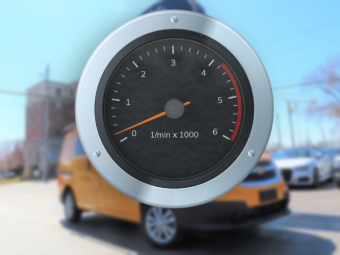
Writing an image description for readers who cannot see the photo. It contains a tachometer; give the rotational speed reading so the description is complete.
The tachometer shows 200 rpm
